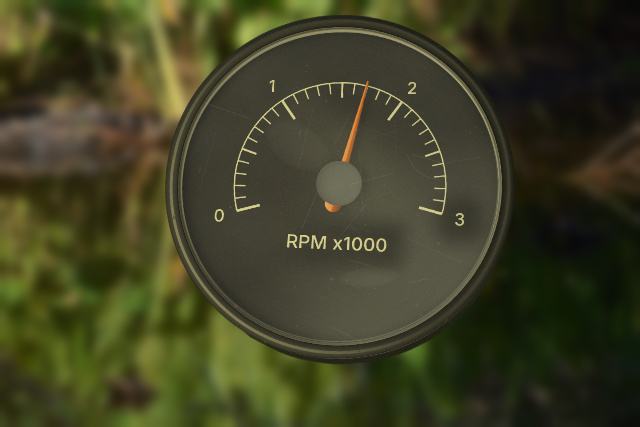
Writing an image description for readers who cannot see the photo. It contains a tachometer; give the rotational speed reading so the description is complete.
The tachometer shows 1700 rpm
